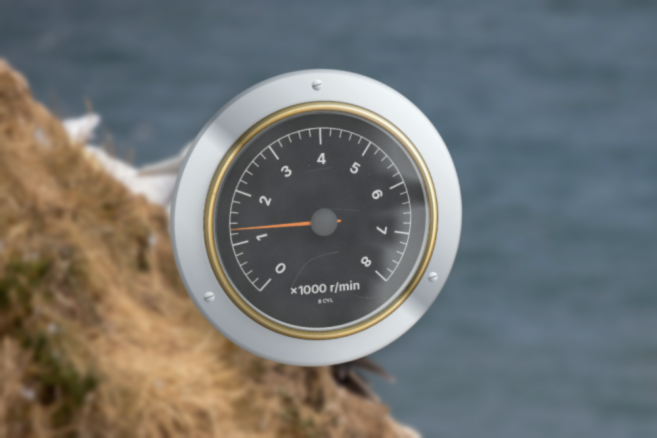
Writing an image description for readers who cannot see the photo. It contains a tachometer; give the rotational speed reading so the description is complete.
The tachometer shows 1300 rpm
